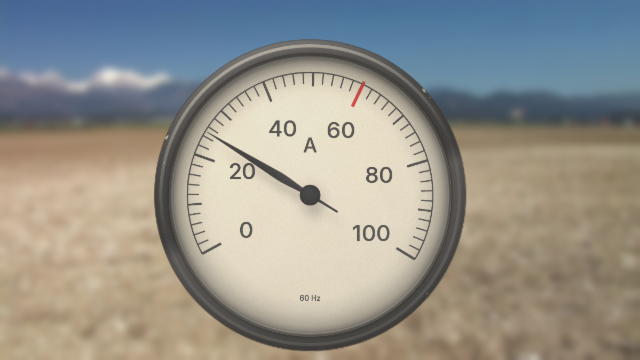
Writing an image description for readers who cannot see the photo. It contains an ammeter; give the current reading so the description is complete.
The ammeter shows 25 A
